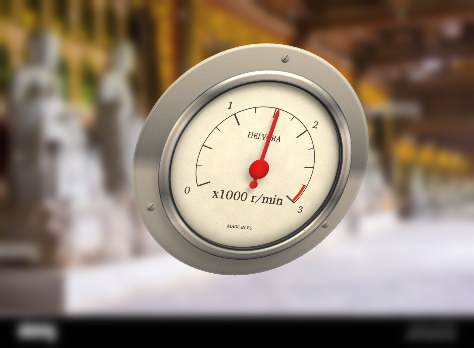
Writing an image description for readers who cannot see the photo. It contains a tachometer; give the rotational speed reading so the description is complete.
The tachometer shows 1500 rpm
